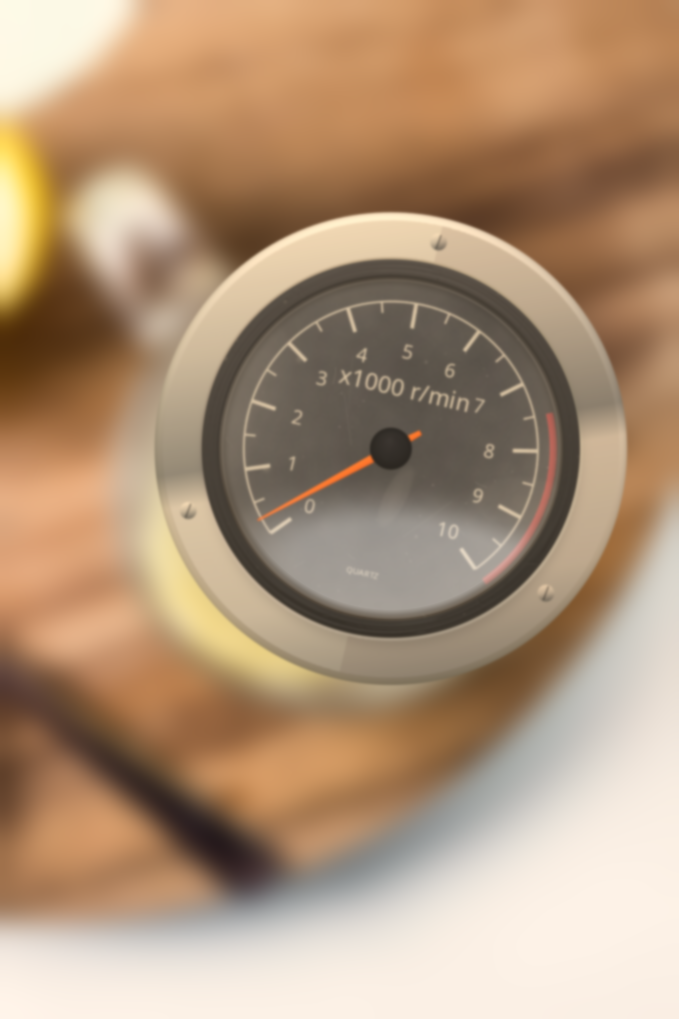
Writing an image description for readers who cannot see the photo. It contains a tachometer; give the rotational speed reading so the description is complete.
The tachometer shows 250 rpm
